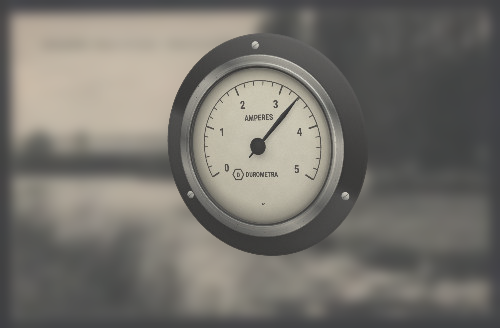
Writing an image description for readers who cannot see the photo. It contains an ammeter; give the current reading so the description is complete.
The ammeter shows 3.4 A
